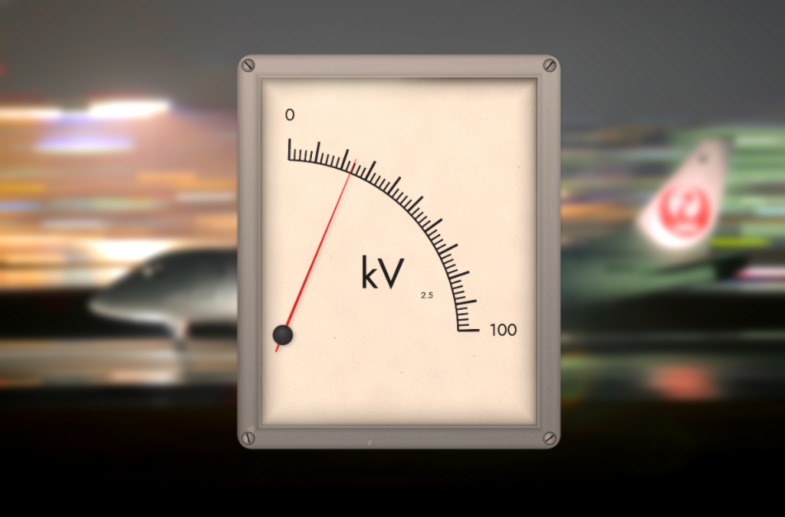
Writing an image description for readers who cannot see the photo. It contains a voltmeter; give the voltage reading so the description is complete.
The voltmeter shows 24 kV
